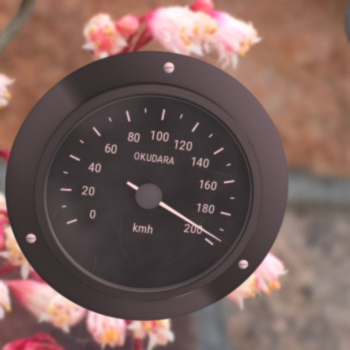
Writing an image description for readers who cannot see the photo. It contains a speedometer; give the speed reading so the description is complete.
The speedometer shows 195 km/h
